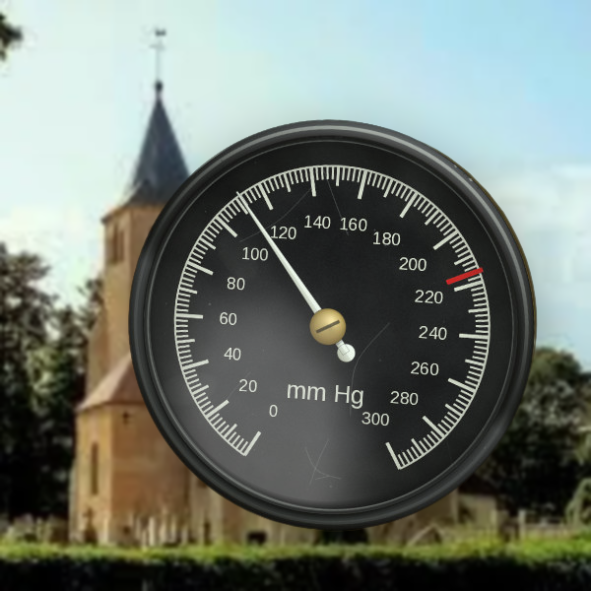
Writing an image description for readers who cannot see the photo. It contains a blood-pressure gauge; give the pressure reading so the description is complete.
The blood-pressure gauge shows 112 mmHg
